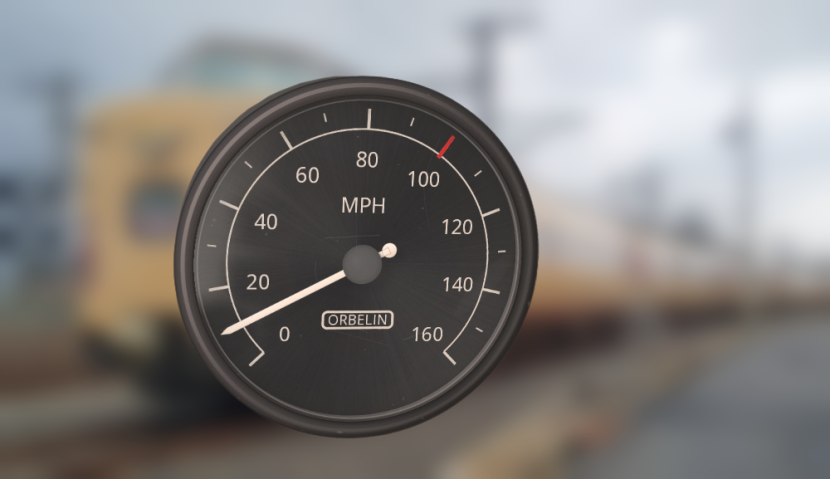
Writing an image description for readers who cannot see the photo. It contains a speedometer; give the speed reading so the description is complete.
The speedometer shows 10 mph
